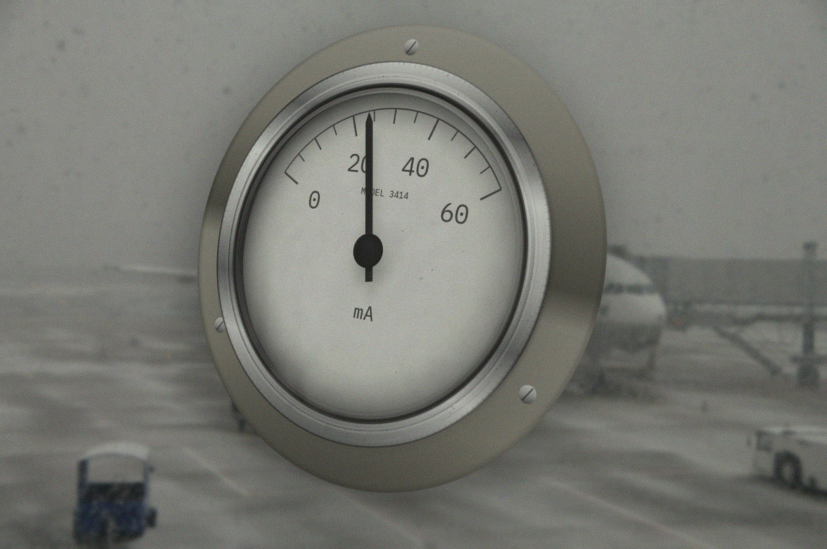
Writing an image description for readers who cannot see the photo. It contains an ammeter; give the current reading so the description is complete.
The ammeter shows 25 mA
